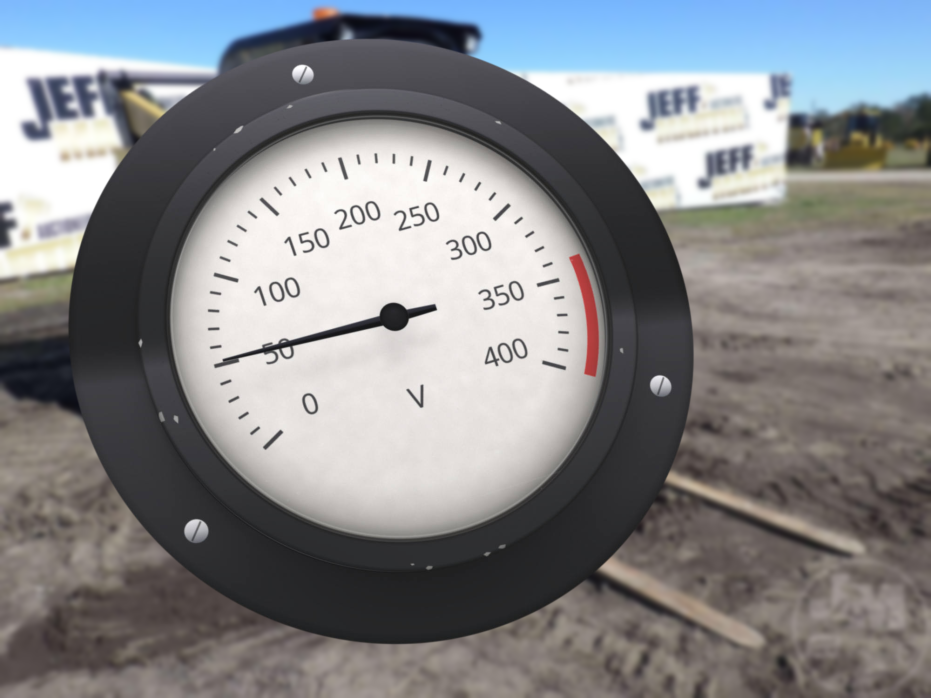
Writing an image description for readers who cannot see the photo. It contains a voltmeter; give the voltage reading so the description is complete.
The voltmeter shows 50 V
